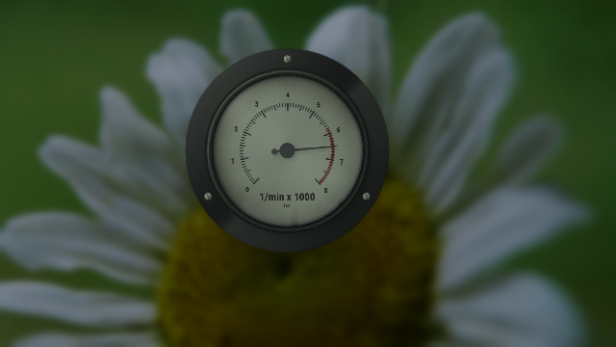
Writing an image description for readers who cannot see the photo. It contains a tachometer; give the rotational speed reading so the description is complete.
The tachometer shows 6500 rpm
